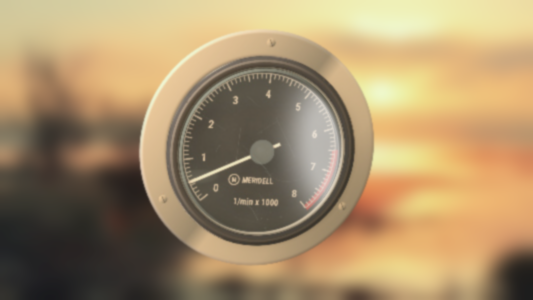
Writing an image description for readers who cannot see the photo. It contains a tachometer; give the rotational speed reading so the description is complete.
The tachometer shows 500 rpm
